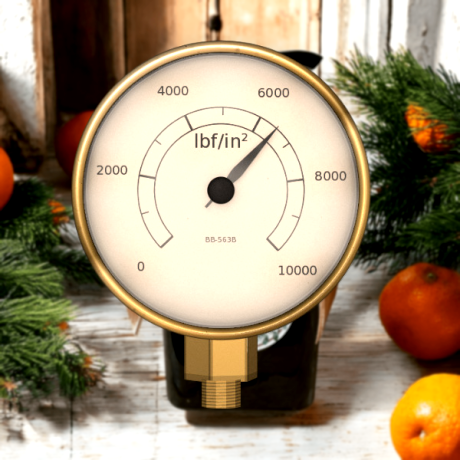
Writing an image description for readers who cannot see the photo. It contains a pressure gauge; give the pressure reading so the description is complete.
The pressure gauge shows 6500 psi
